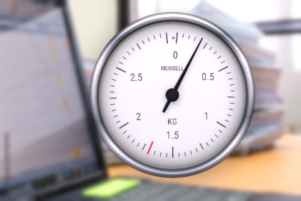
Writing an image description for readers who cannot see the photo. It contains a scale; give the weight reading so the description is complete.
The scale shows 0.2 kg
